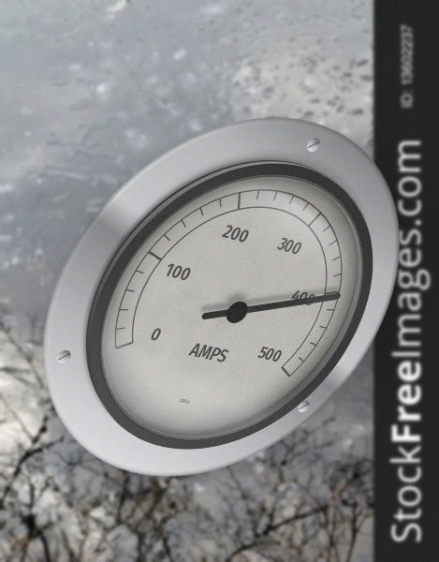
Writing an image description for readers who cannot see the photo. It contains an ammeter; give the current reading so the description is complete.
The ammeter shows 400 A
